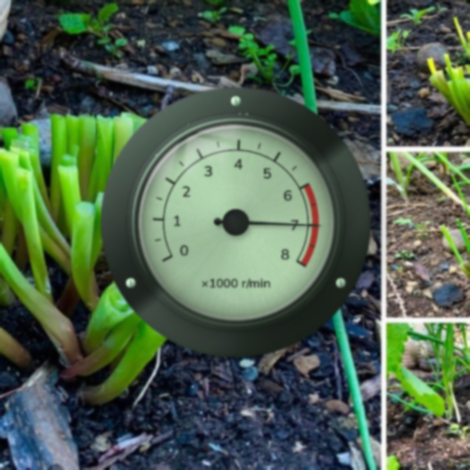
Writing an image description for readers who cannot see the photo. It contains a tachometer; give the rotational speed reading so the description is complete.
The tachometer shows 7000 rpm
